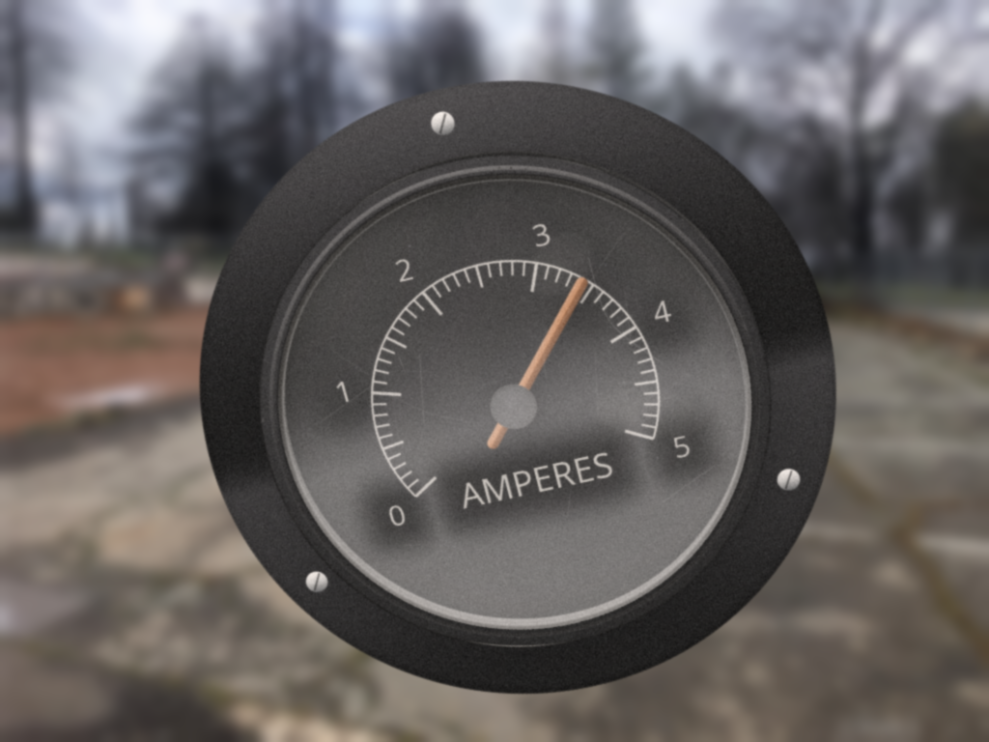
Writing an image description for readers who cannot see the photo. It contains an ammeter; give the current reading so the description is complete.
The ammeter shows 3.4 A
